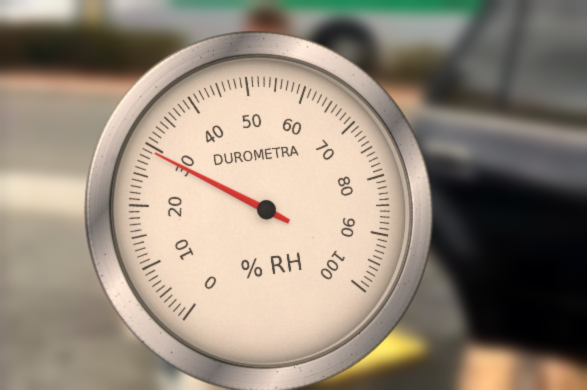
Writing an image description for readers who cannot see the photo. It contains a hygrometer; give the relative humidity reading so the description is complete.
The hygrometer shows 29 %
